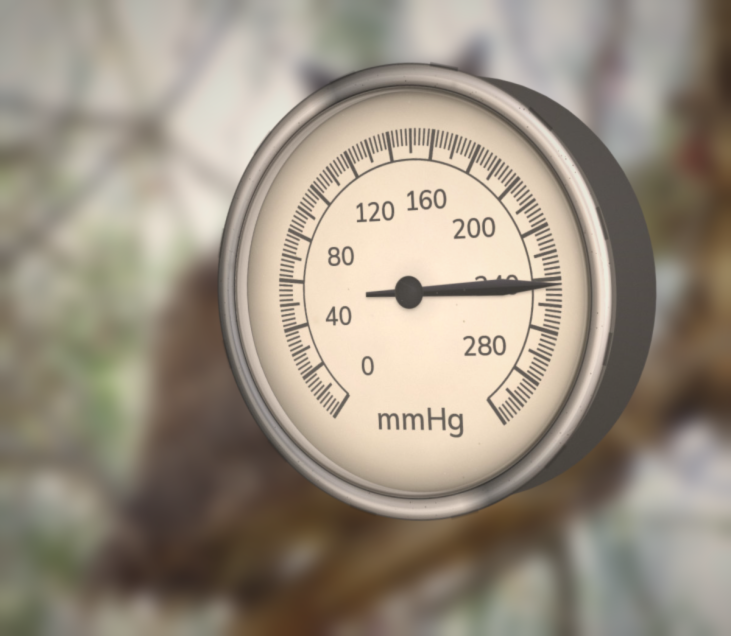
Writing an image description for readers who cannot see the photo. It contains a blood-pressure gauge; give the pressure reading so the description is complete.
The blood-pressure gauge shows 242 mmHg
